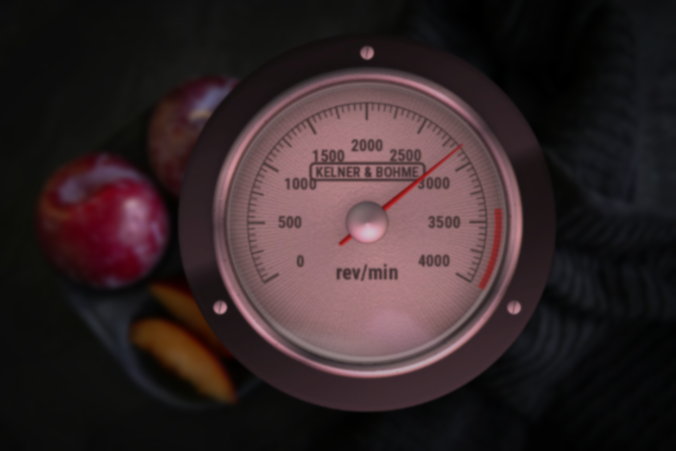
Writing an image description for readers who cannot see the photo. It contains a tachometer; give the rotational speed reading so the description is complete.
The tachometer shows 2850 rpm
